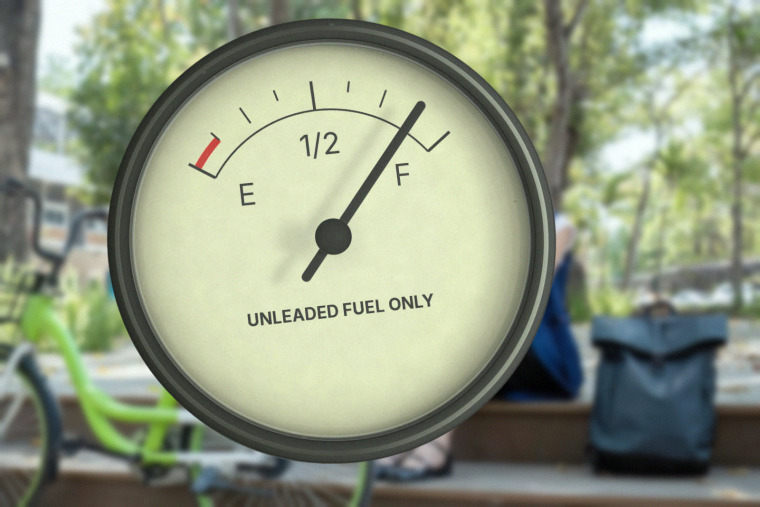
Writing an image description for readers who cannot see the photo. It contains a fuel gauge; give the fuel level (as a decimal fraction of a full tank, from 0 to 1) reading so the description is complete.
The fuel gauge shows 0.875
